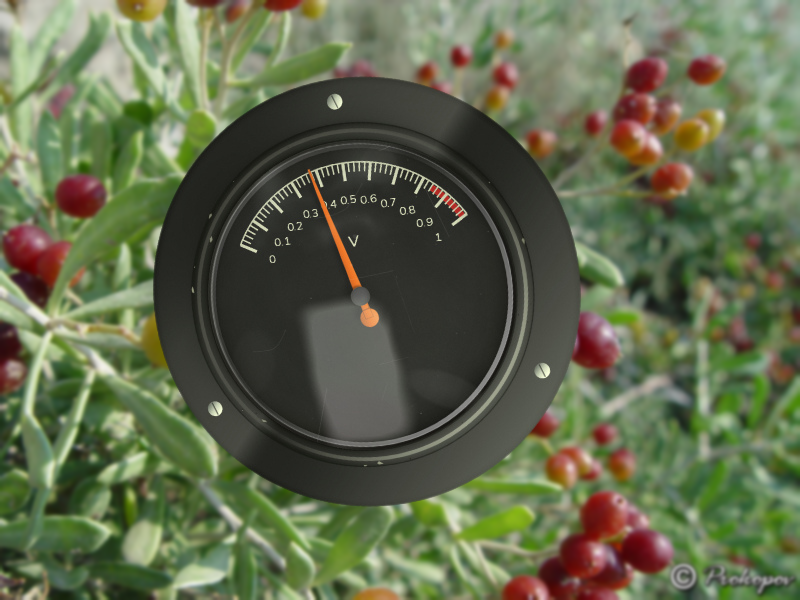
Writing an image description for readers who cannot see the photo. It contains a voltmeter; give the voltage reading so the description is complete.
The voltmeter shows 0.38 V
